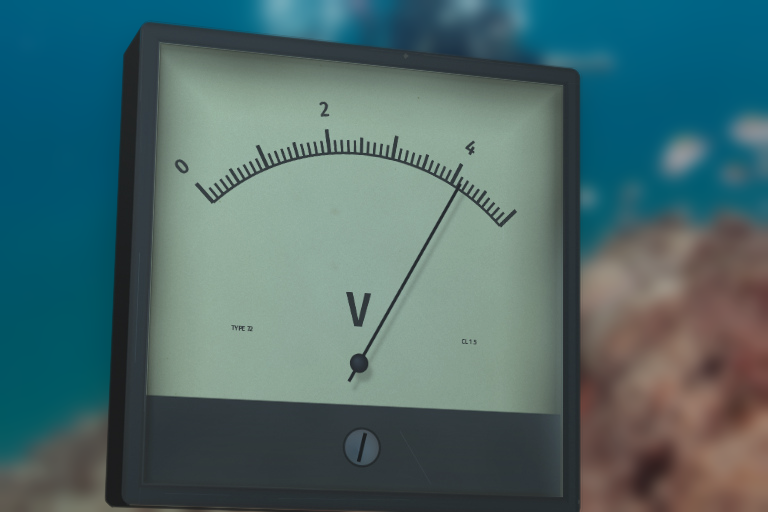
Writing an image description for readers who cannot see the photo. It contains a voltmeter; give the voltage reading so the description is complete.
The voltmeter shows 4.1 V
